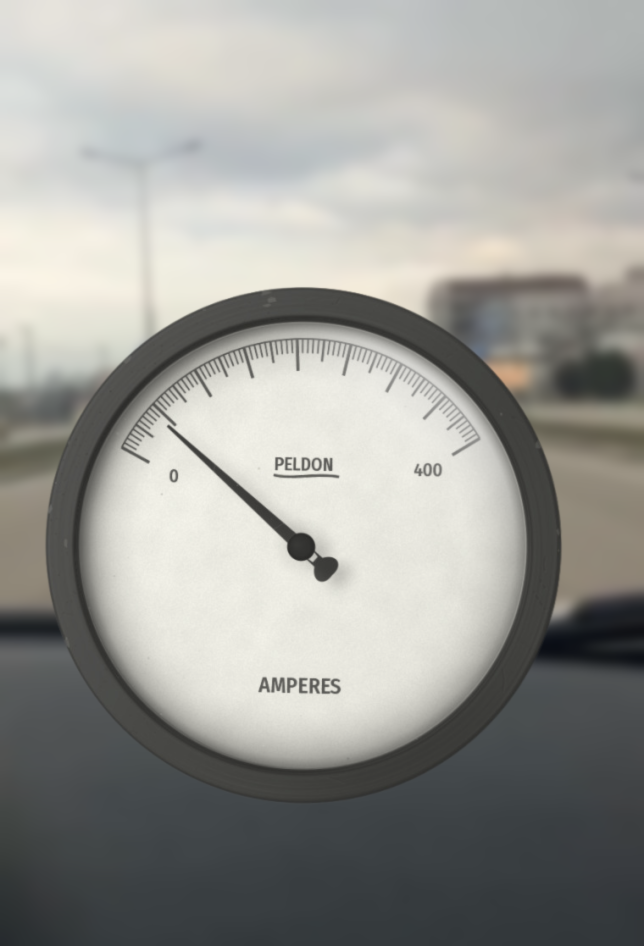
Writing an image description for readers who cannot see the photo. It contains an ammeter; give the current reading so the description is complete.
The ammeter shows 45 A
